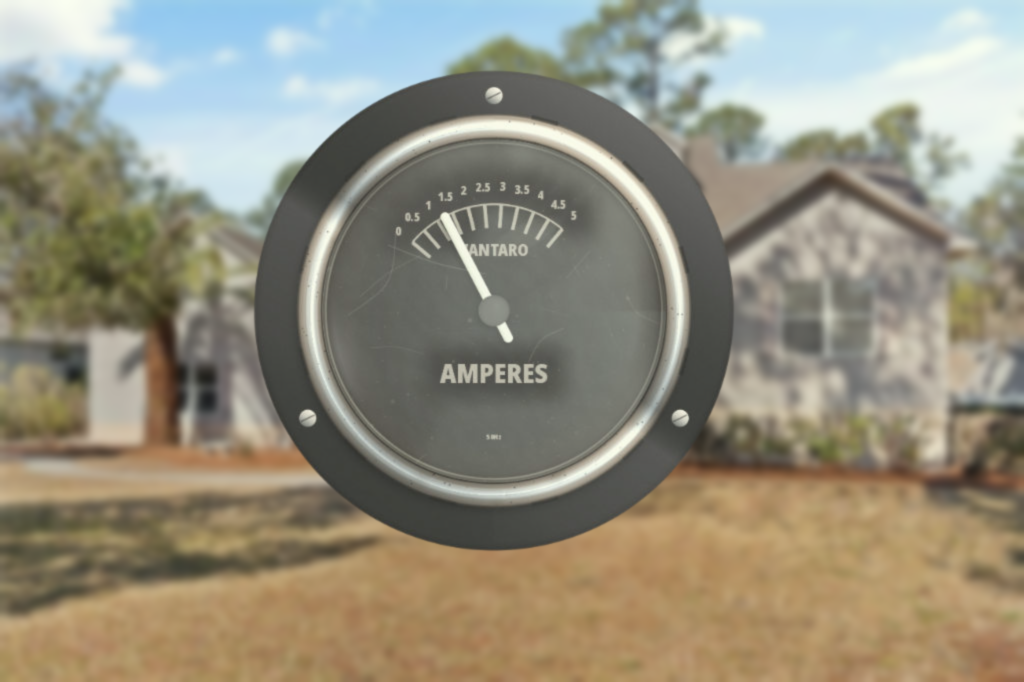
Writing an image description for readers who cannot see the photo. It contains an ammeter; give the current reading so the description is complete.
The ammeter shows 1.25 A
